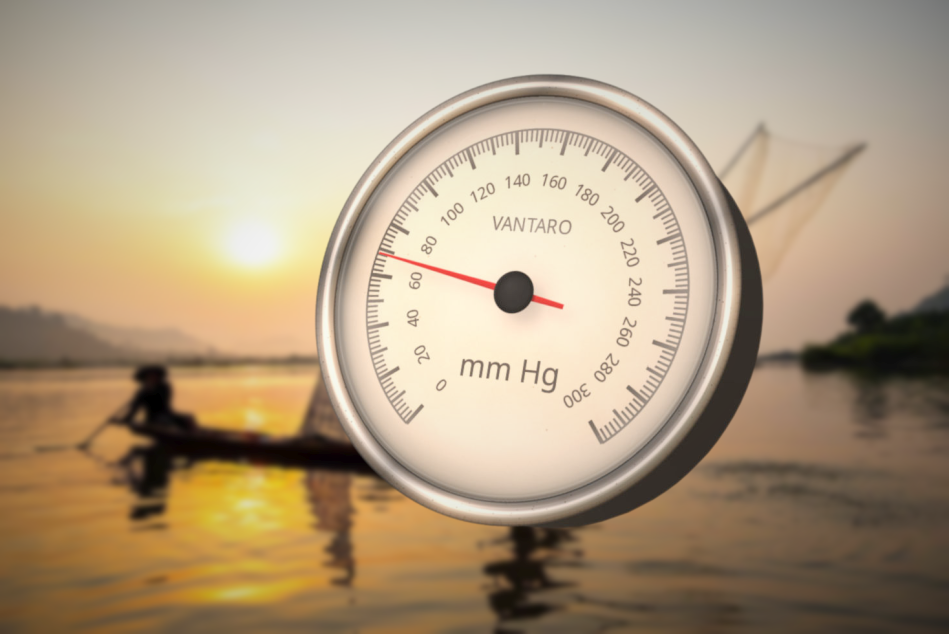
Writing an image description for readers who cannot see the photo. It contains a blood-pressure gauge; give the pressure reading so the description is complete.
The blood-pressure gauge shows 68 mmHg
